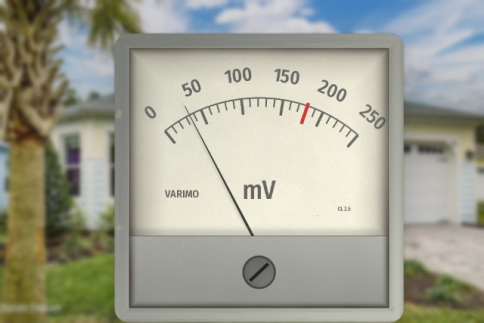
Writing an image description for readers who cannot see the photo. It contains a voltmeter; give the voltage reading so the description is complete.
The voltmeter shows 35 mV
